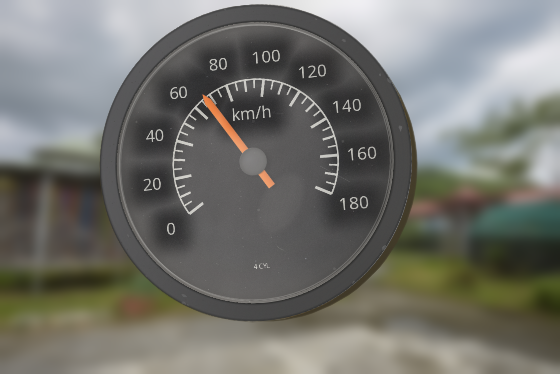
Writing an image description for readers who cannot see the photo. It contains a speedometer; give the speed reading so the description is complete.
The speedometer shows 67.5 km/h
